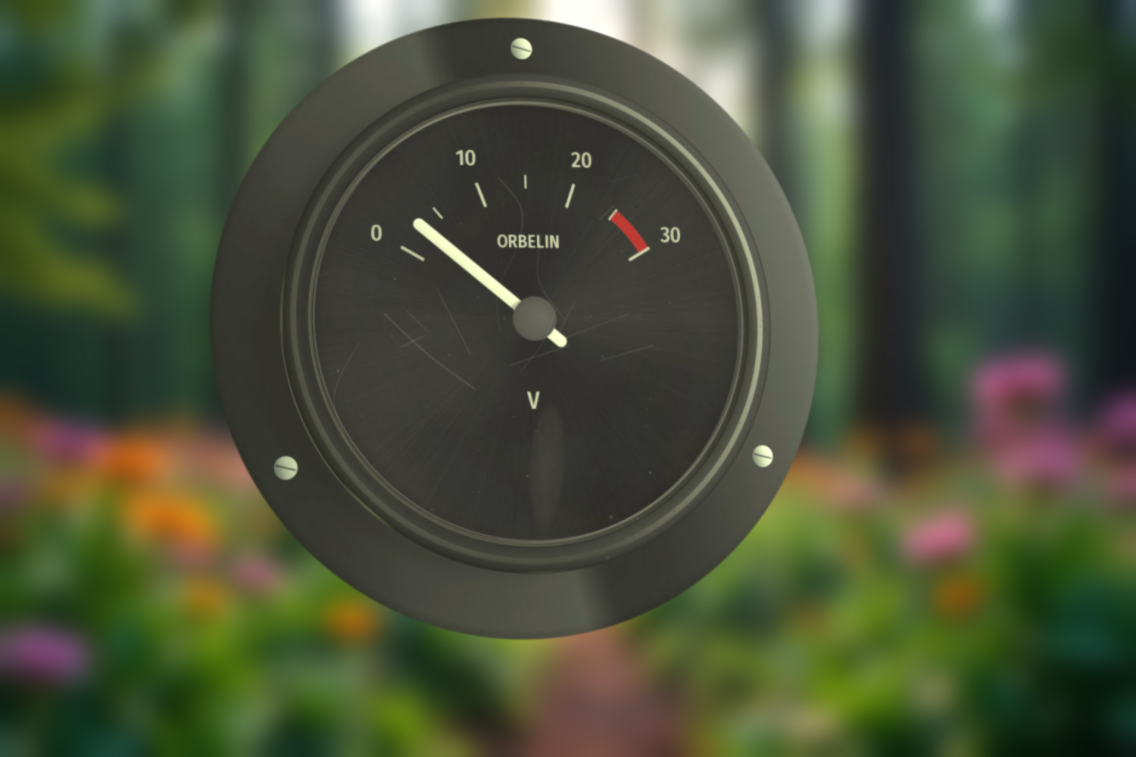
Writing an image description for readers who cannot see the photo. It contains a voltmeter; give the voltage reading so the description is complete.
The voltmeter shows 2.5 V
